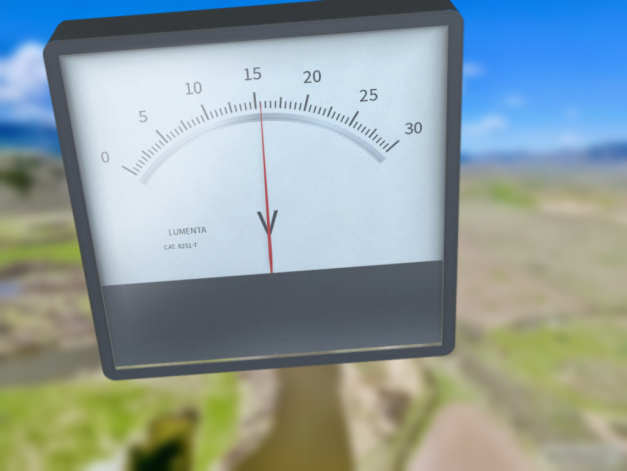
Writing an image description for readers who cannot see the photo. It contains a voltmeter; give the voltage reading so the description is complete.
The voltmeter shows 15.5 V
